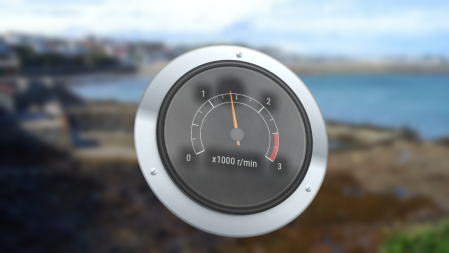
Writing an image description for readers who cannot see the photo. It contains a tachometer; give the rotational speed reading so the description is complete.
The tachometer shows 1375 rpm
